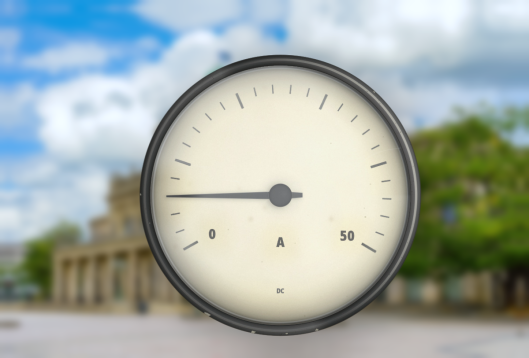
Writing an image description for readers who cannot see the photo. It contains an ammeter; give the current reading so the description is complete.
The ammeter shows 6 A
